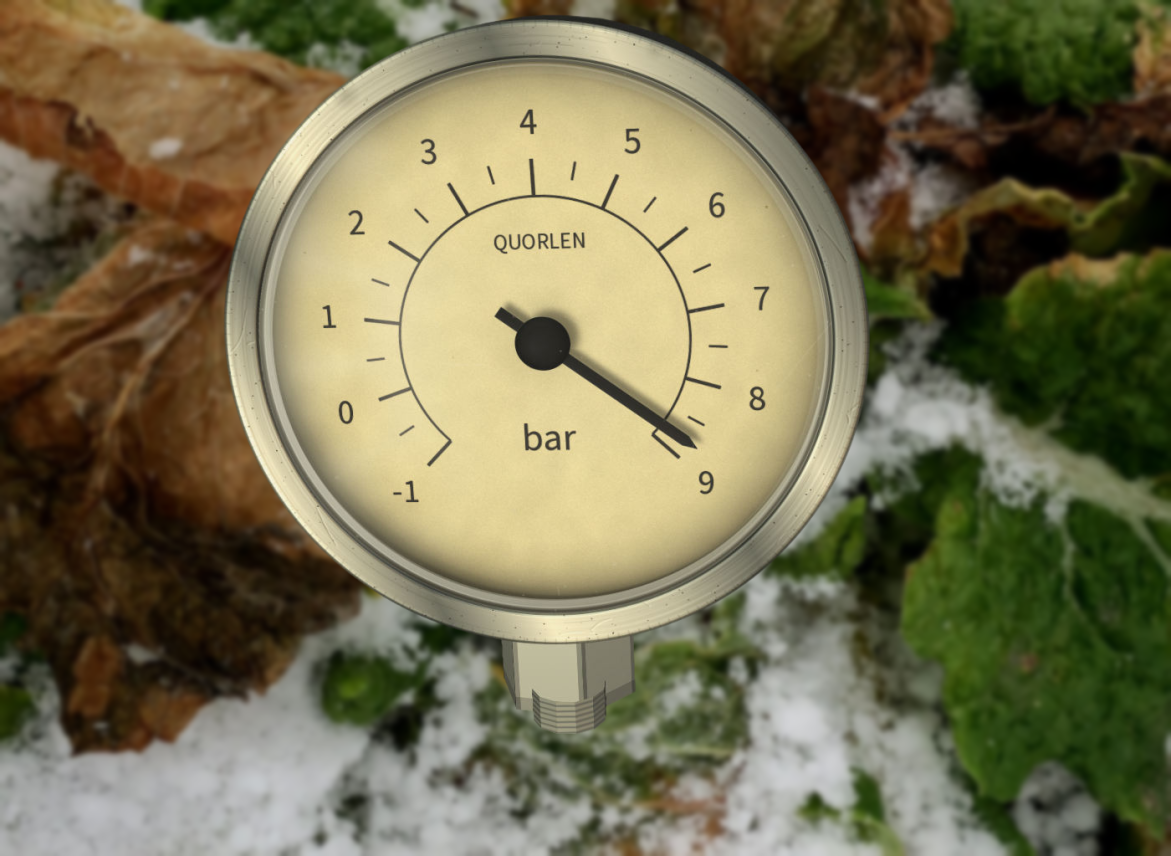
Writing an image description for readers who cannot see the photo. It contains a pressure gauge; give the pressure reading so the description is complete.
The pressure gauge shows 8.75 bar
